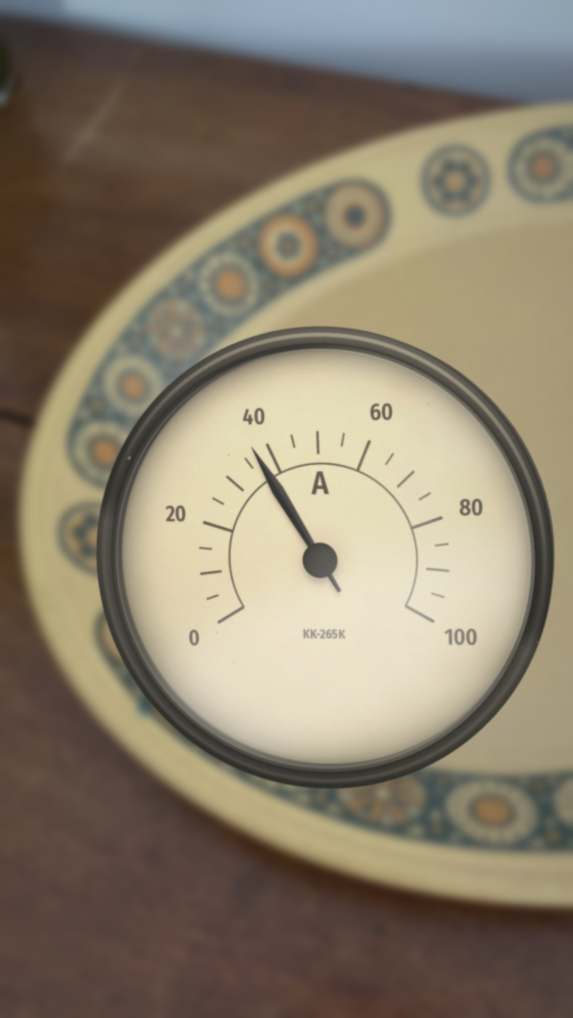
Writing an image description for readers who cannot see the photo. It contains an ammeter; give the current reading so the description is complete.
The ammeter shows 37.5 A
